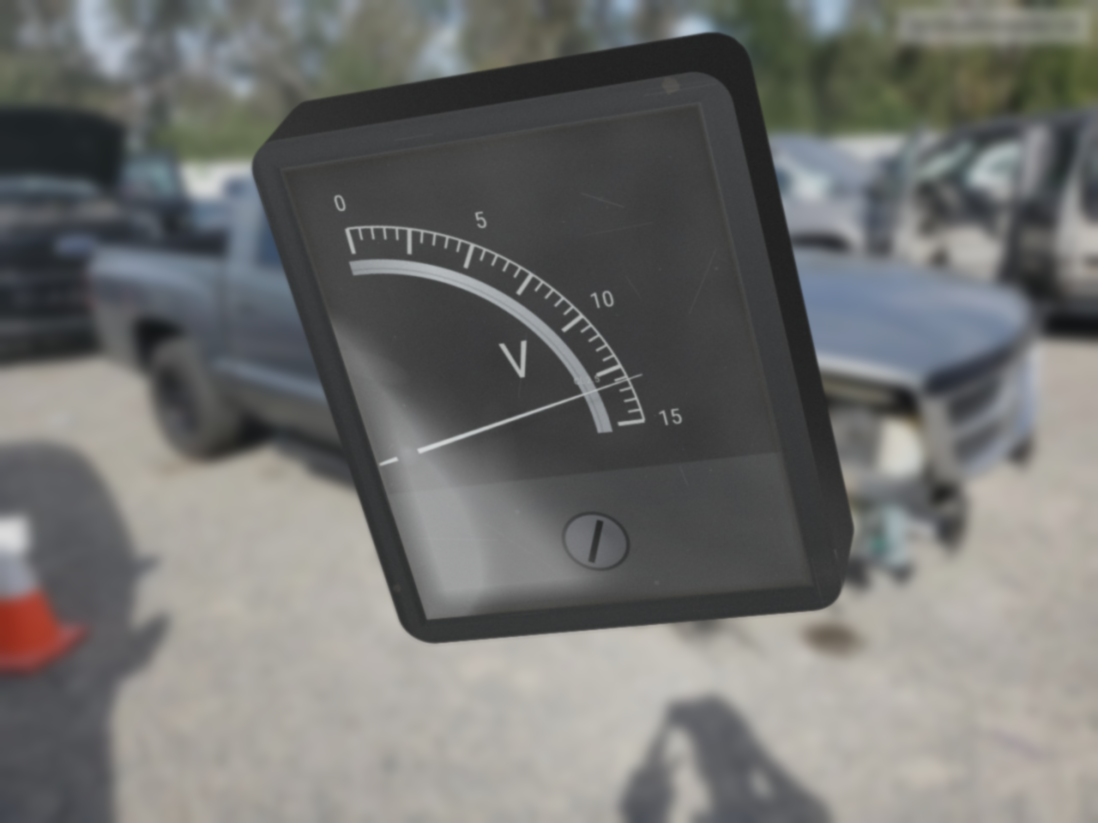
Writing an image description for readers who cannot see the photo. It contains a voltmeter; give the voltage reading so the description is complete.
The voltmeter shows 13 V
